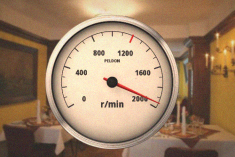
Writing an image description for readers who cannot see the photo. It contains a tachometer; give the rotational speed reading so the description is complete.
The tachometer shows 1950 rpm
